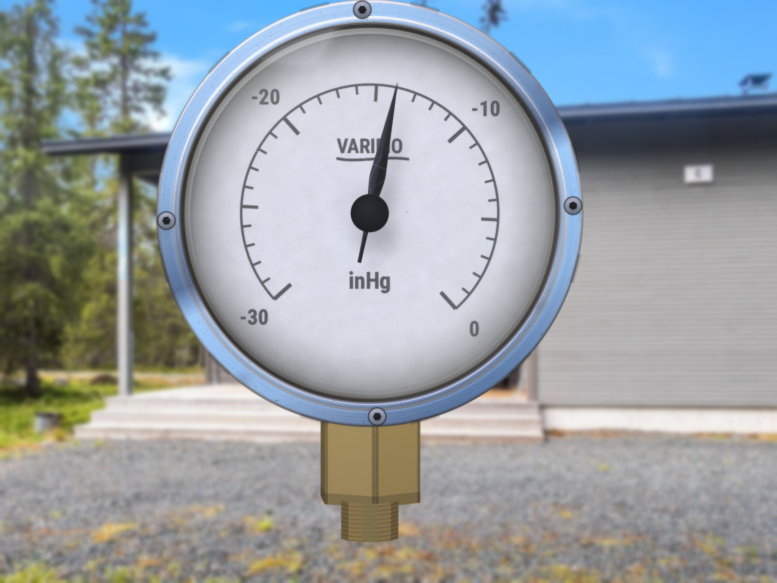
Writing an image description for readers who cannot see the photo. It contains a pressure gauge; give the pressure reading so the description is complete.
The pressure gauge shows -14 inHg
